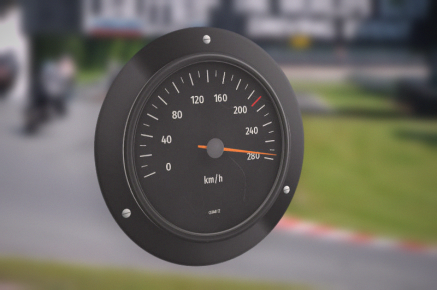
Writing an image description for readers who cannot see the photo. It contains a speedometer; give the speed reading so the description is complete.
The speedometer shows 275 km/h
